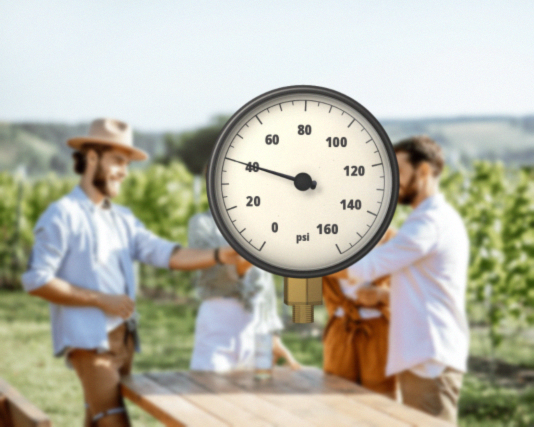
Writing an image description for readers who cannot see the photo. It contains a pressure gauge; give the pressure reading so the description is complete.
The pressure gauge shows 40 psi
